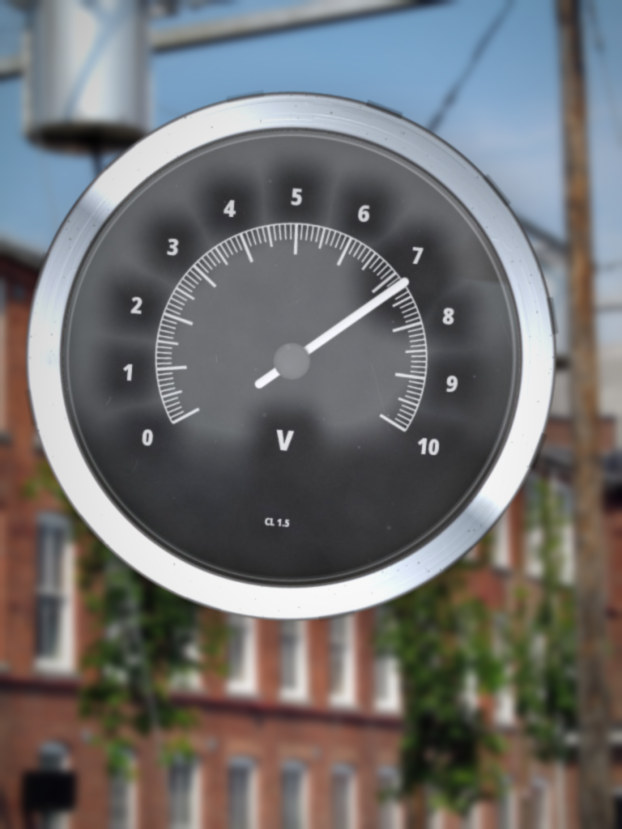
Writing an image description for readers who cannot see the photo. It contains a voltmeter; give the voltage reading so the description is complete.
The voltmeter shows 7.2 V
